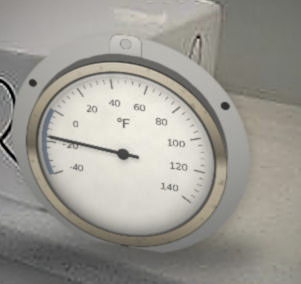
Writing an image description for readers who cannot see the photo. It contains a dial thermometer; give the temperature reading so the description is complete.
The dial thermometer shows -16 °F
